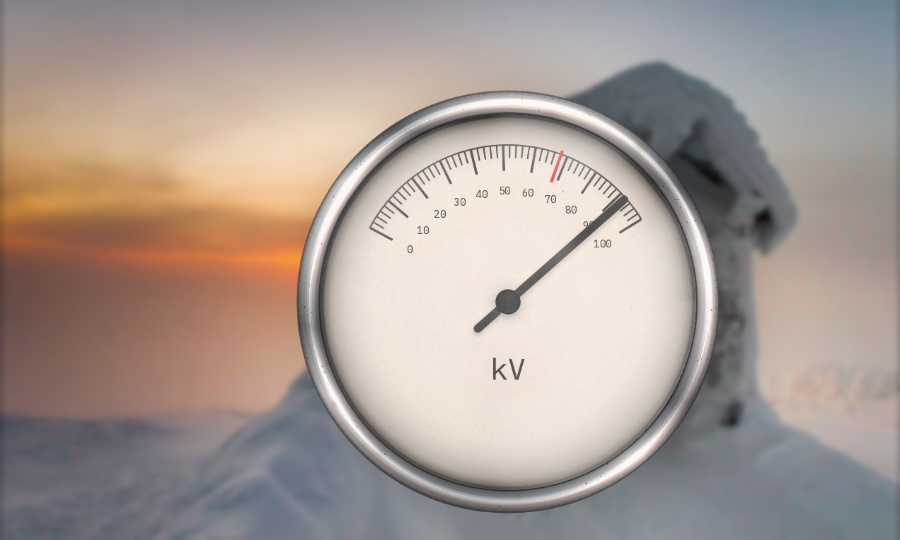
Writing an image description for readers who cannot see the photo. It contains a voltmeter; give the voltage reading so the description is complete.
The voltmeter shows 92 kV
